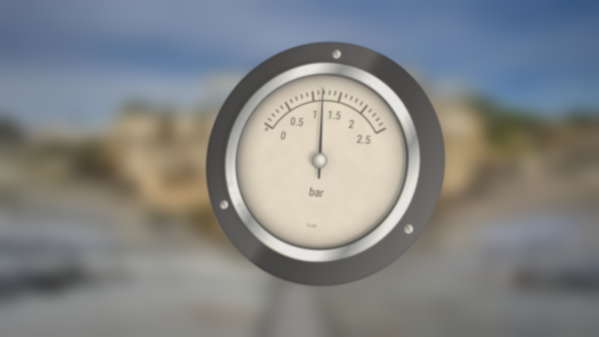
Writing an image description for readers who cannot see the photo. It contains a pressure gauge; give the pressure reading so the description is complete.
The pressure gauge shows 1.2 bar
